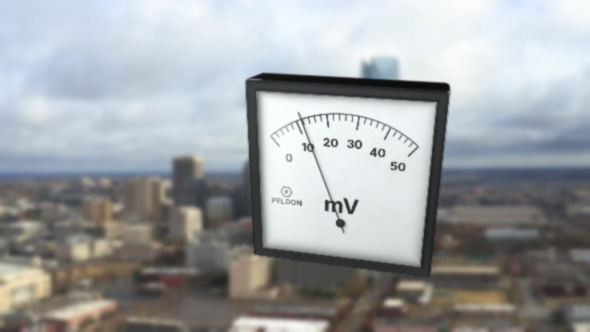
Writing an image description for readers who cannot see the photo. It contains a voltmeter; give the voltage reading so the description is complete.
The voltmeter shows 12 mV
